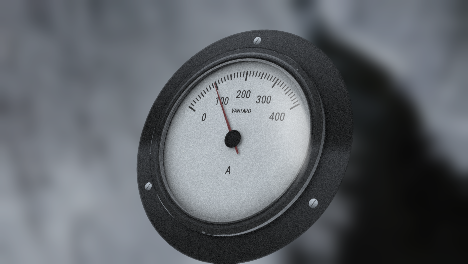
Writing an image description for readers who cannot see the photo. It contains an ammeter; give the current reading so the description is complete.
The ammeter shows 100 A
